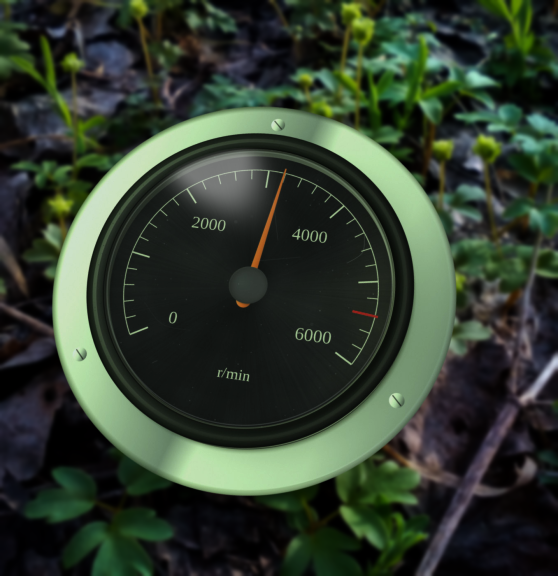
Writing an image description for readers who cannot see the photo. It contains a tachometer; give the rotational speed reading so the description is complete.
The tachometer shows 3200 rpm
